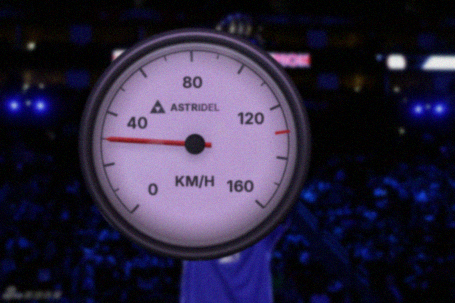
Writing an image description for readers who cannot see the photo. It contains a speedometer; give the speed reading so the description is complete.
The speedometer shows 30 km/h
